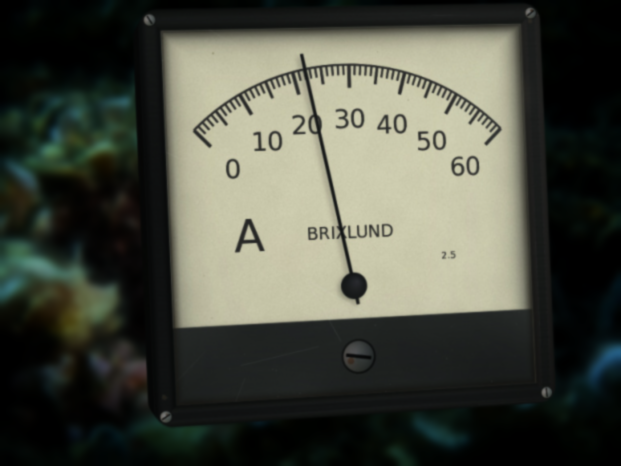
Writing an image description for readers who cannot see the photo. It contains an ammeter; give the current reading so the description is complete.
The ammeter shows 22 A
